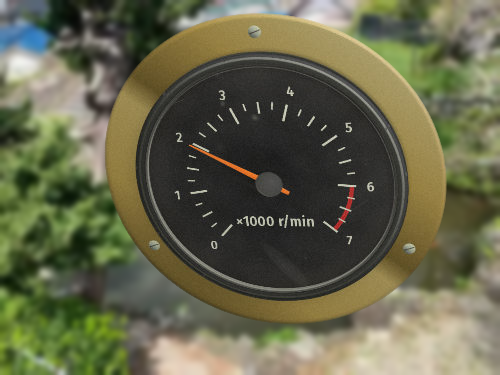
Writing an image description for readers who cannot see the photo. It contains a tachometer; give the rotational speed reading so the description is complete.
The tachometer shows 2000 rpm
